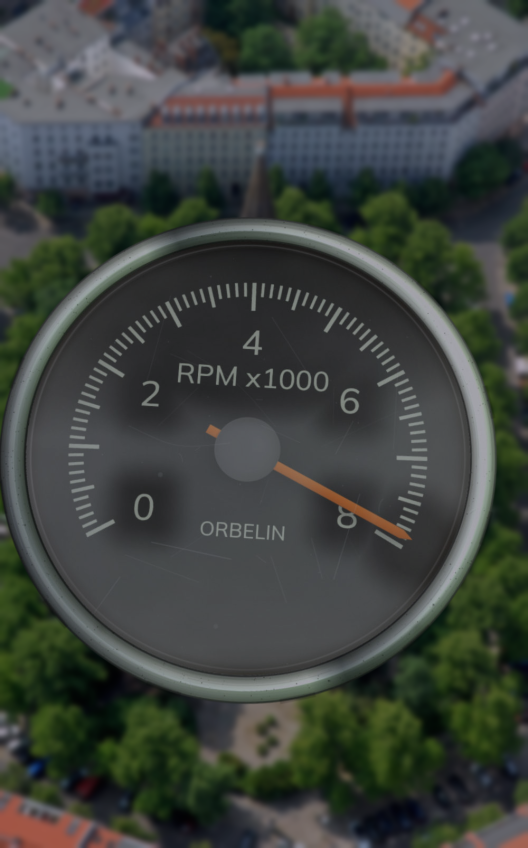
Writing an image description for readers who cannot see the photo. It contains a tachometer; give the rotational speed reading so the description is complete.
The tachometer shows 7900 rpm
